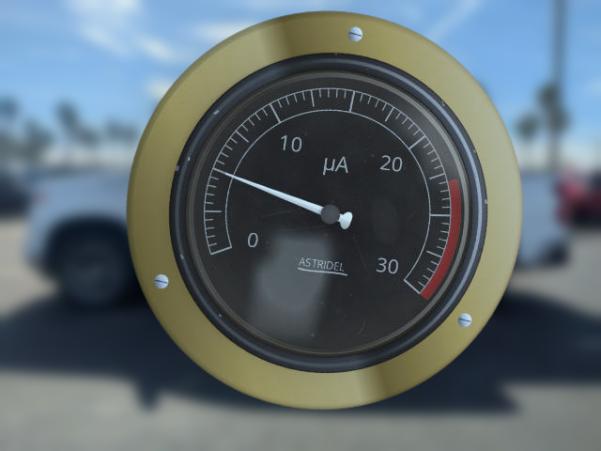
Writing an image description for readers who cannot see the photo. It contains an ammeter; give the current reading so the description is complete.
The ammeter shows 5 µA
